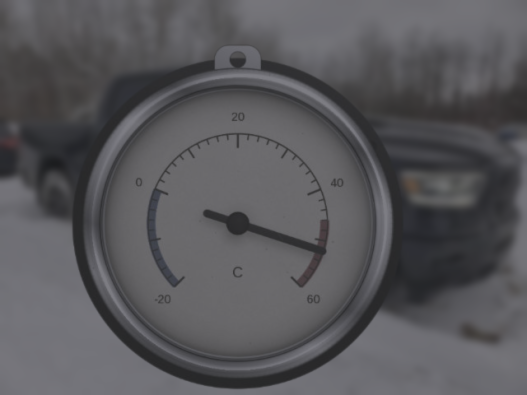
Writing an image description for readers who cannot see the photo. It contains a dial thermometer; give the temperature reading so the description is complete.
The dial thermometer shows 52 °C
